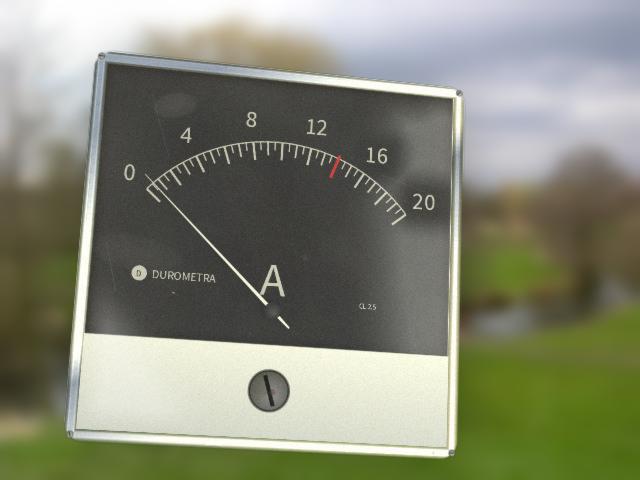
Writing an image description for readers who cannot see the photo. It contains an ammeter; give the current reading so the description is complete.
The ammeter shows 0.5 A
